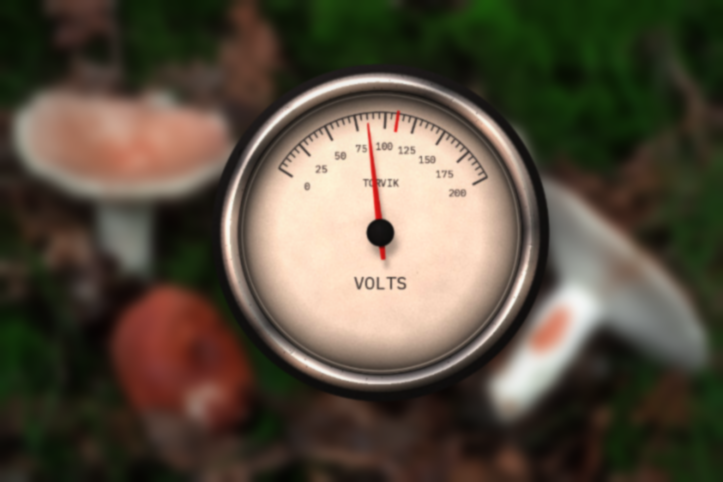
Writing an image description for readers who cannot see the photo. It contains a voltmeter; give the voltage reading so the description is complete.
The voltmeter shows 85 V
